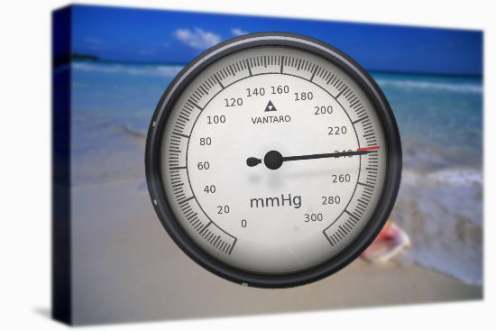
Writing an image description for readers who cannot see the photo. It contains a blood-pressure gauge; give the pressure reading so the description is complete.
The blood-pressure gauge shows 240 mmHg
